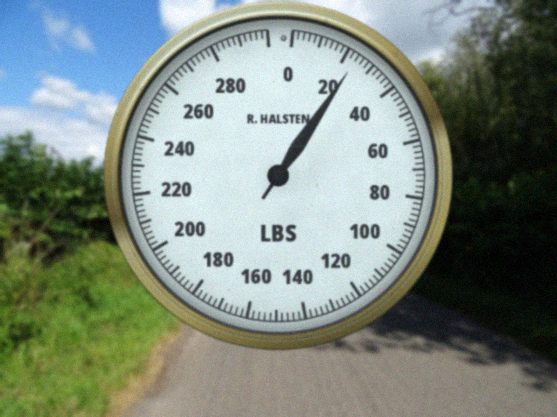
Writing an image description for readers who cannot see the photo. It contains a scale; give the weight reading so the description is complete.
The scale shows 24 lb
